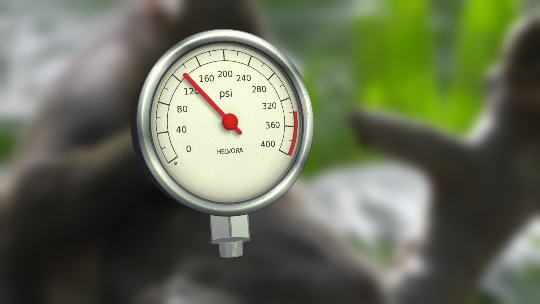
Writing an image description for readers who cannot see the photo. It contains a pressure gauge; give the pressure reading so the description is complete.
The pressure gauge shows 130 psi
